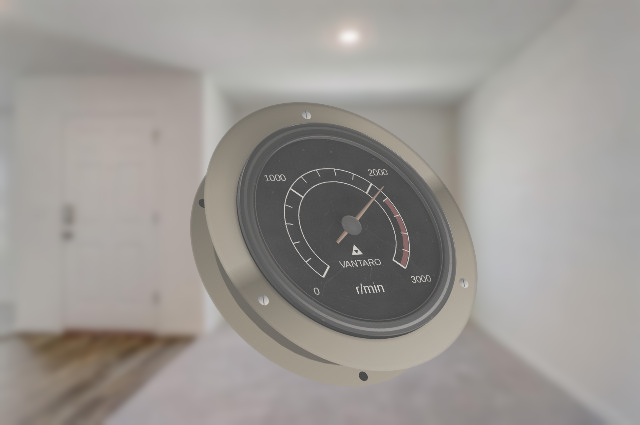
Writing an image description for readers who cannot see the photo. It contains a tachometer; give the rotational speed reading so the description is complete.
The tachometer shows 2100 rpm
